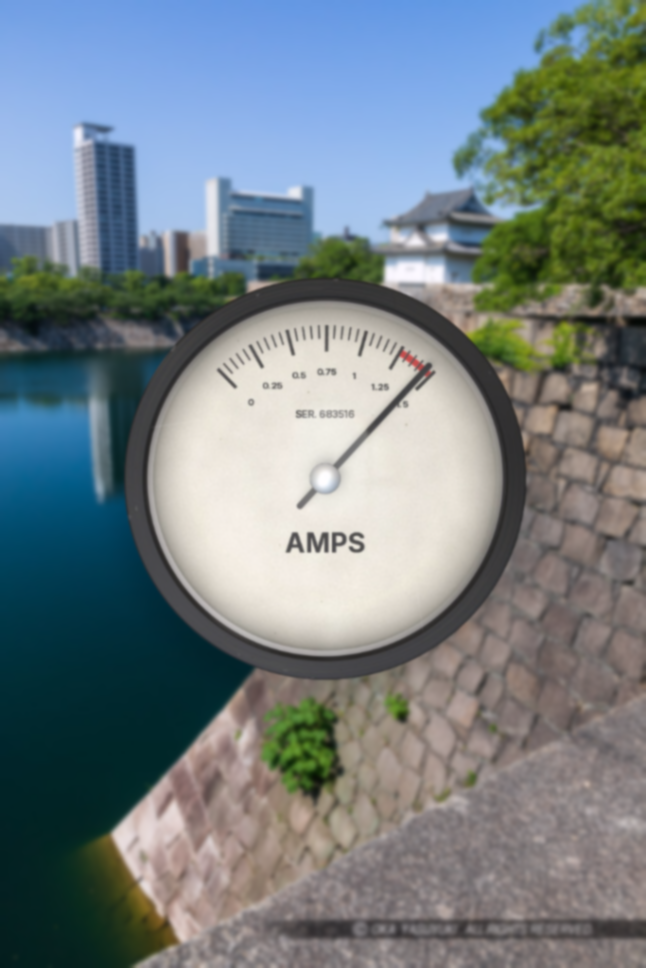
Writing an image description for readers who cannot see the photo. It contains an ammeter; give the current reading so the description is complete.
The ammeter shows 1.45 A
